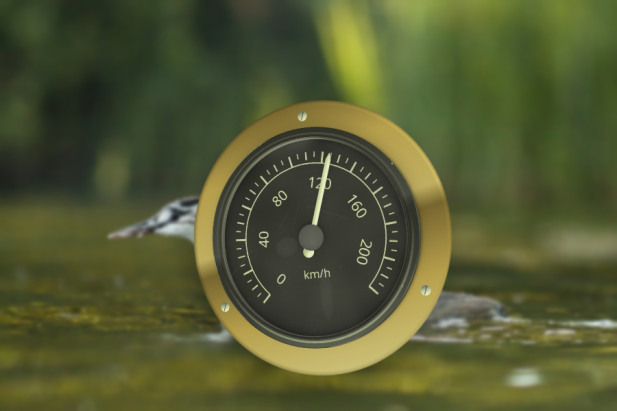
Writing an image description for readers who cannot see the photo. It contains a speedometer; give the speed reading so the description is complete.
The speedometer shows 125 km/h
